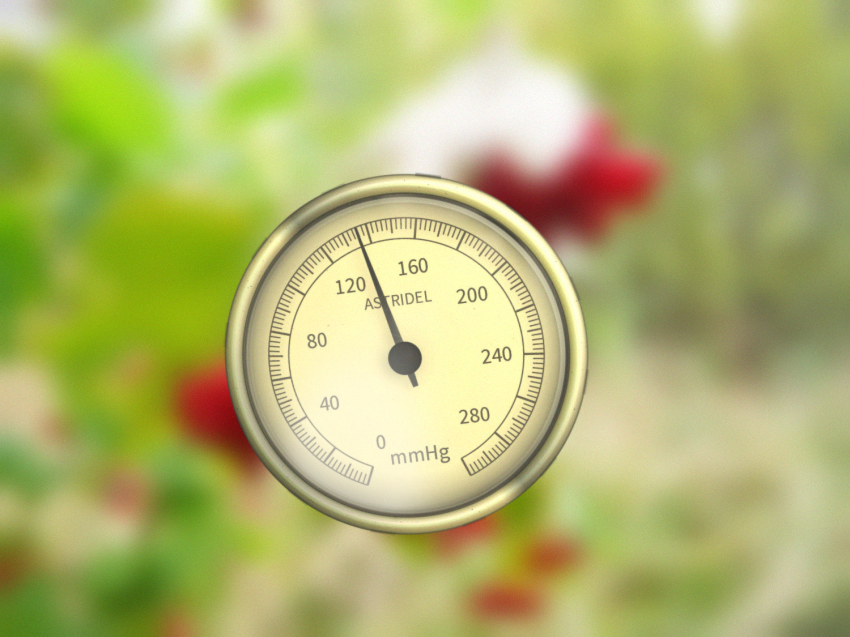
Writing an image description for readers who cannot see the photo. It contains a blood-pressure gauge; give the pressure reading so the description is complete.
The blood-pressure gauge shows 136 mmHg
